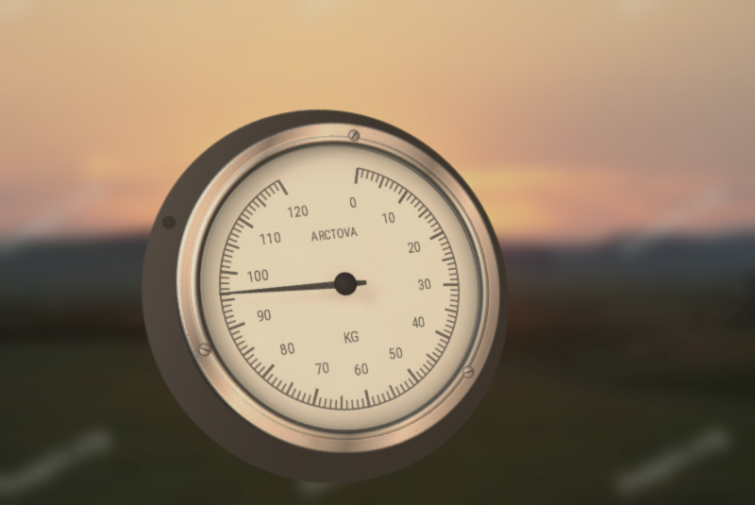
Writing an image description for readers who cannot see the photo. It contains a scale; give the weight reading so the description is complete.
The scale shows 96 kg
